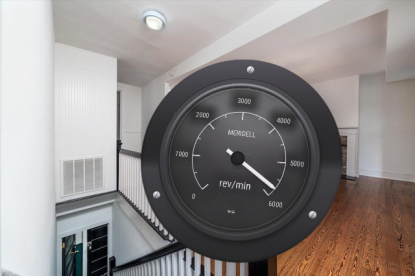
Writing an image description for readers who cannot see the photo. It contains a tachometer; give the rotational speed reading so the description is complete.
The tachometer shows 5750 rpm
